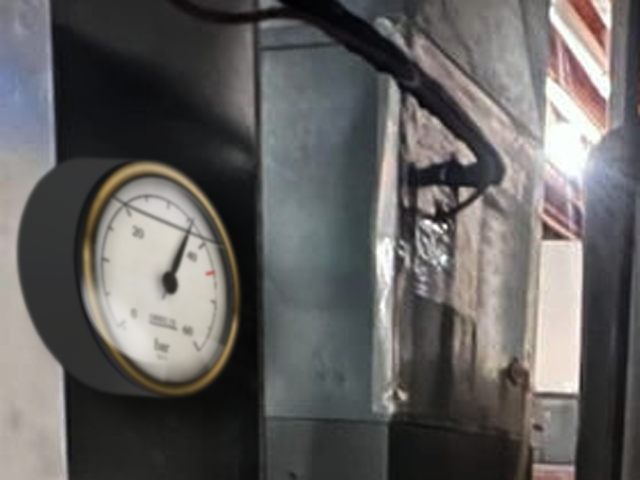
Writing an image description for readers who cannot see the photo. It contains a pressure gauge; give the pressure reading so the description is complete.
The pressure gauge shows 35 bar
